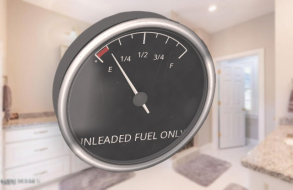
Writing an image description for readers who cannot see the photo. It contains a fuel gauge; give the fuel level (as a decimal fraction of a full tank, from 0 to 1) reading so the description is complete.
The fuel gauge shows 0.125
